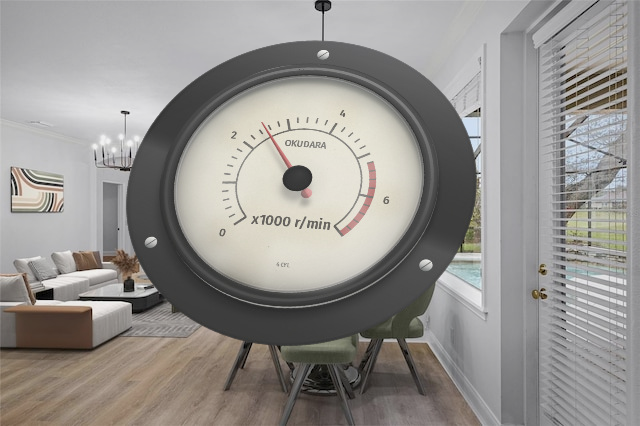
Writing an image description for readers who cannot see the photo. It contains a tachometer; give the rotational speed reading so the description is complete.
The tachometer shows 2500 rpm
